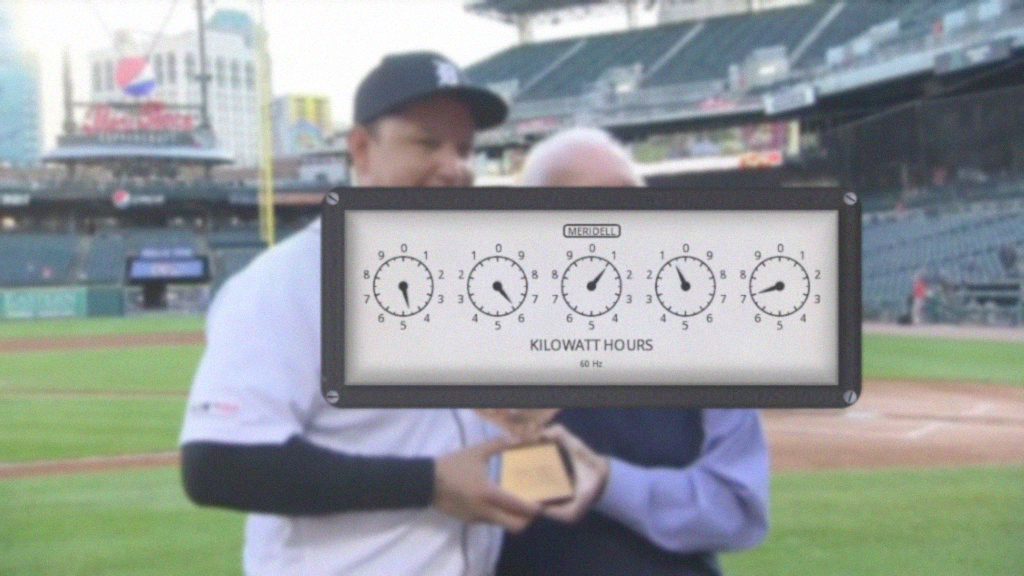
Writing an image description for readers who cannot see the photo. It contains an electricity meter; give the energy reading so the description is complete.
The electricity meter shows 46107 kWh
